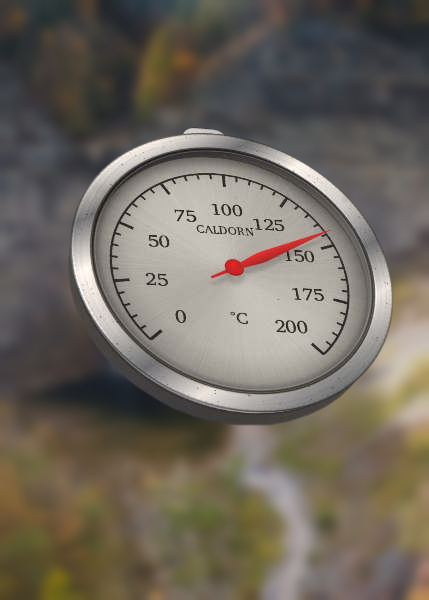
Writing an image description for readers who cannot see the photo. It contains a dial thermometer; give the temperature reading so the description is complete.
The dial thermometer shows 145 °C
